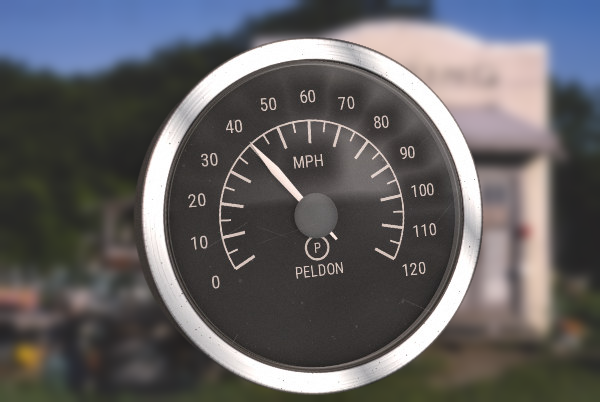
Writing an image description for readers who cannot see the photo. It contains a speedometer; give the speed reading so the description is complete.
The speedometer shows 40 mph
